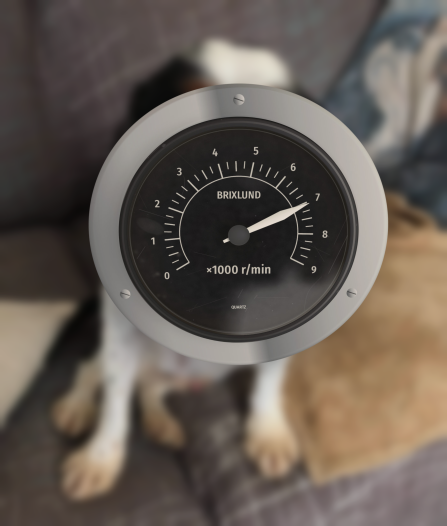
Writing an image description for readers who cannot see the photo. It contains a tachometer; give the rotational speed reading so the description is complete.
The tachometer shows 7000 rpm
